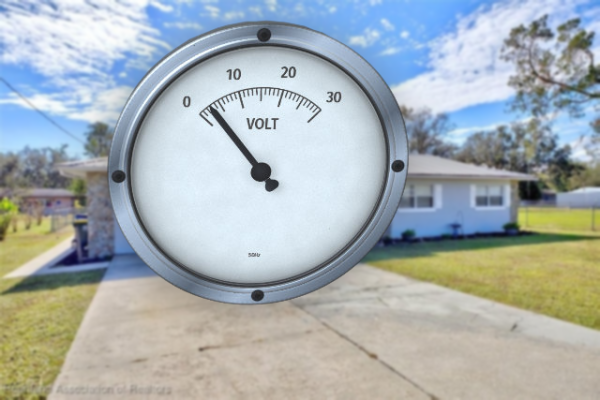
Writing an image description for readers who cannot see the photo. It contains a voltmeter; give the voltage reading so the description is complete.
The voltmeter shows 3 V
